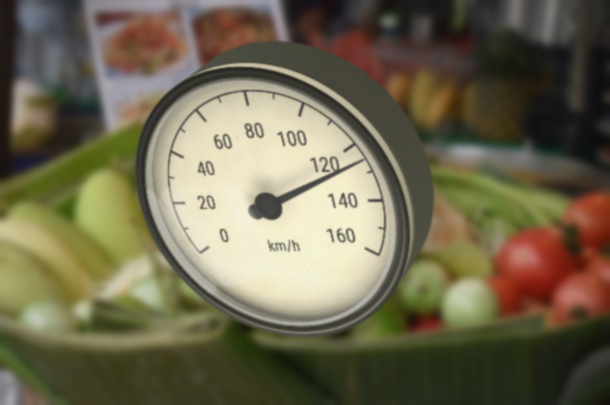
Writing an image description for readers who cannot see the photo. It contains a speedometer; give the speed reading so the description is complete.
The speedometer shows 125 km/h
